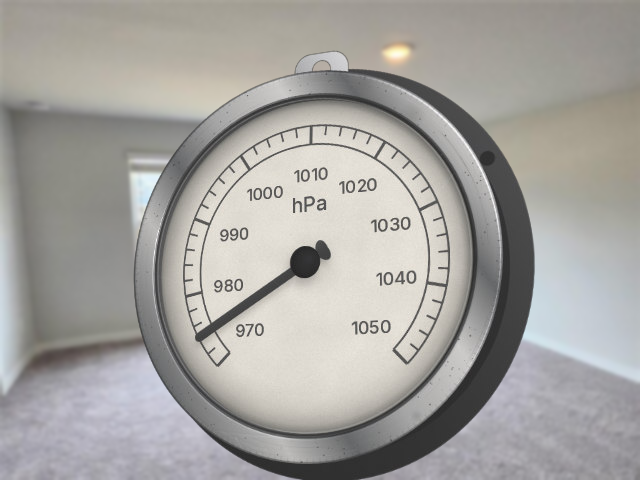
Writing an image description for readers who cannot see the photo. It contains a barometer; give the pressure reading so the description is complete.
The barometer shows 974 hPa
